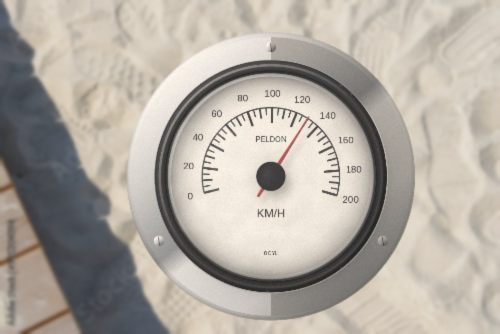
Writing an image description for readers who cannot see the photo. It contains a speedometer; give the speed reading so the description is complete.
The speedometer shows 130 km/h
